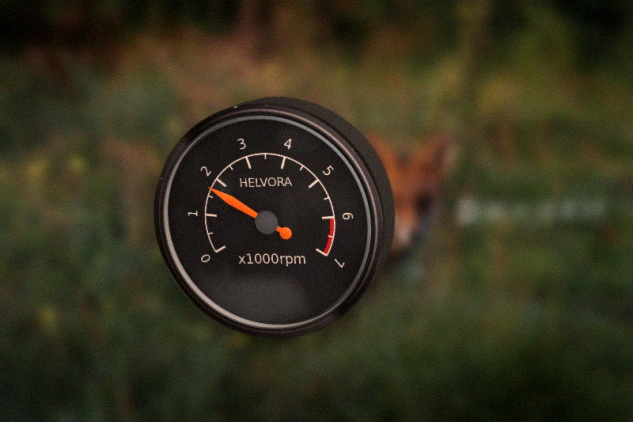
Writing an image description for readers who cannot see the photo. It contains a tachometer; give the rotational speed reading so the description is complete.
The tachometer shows 1750 rpm
